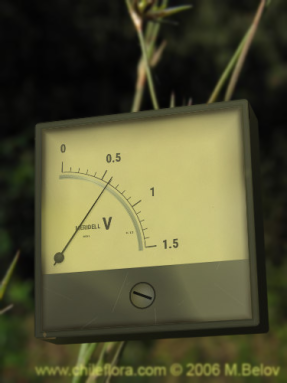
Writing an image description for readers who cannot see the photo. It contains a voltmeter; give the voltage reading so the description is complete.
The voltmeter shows 0.6 V
